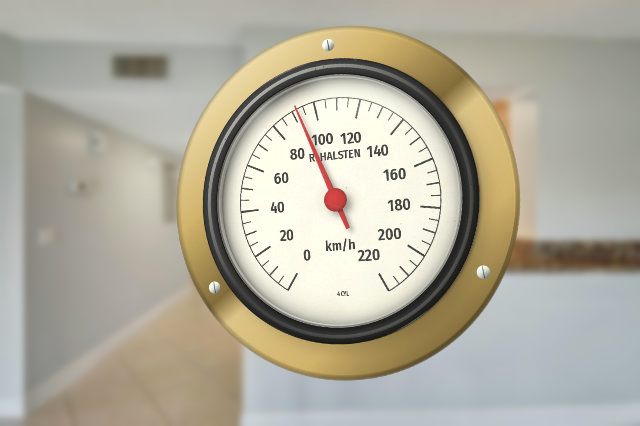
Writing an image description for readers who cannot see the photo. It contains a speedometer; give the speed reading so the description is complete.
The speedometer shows 92.5 km/h
